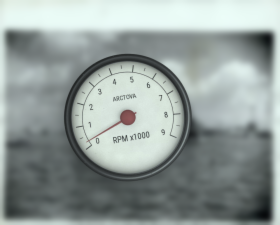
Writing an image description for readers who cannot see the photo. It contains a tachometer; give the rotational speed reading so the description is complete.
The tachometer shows 250 rpm
